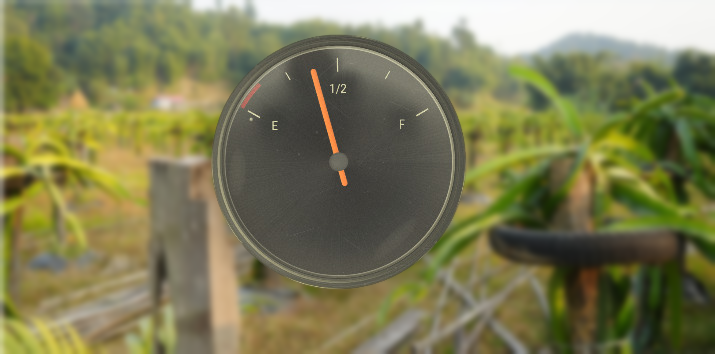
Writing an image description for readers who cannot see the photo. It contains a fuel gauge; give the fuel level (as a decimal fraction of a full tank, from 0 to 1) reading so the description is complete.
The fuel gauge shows 0.375
